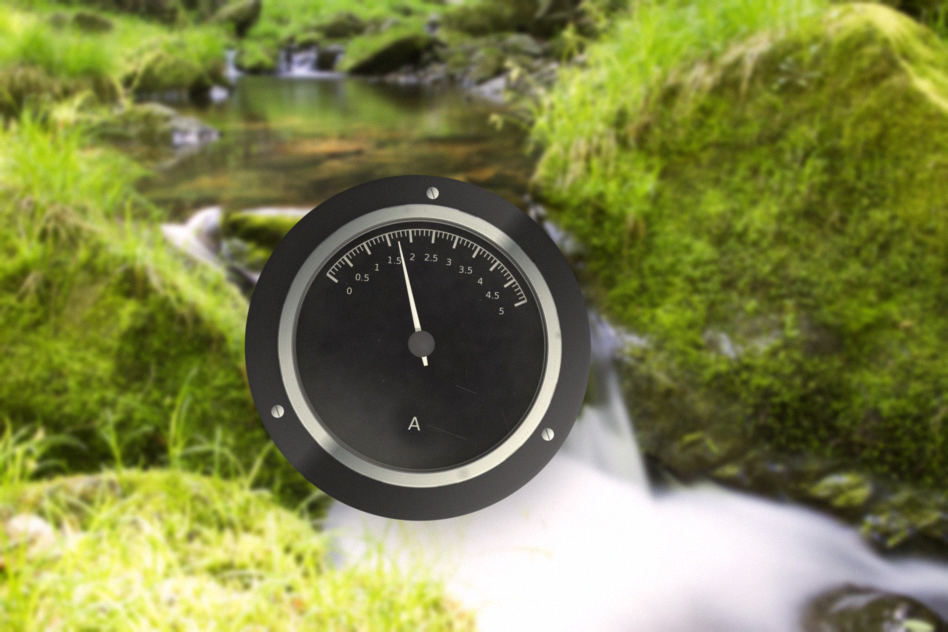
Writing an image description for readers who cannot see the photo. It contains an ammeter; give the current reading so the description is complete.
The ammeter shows 1.7 A
